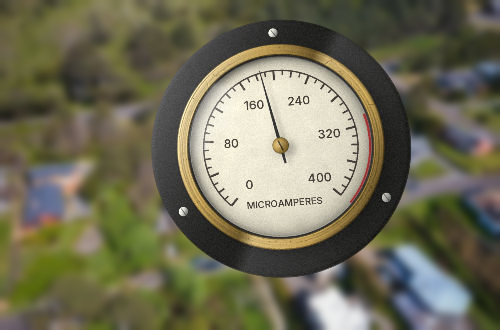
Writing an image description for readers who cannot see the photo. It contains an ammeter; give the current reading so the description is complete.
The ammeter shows 185 µA
